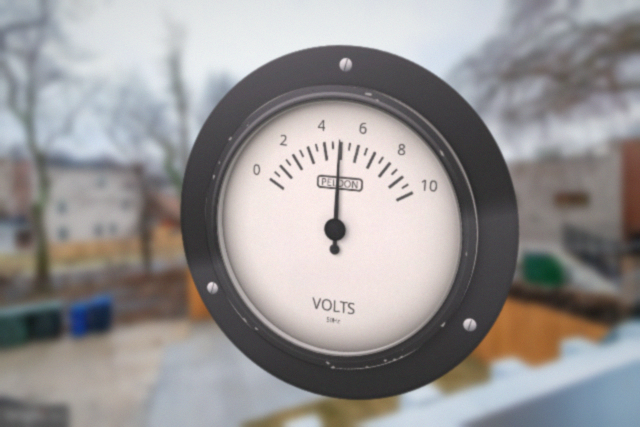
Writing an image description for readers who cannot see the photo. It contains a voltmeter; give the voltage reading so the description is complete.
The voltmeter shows 5 V
